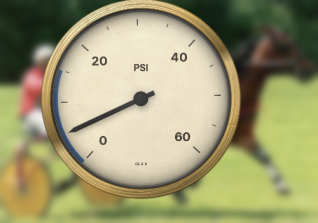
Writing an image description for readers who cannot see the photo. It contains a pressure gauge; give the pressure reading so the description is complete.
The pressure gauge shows 5 psi
